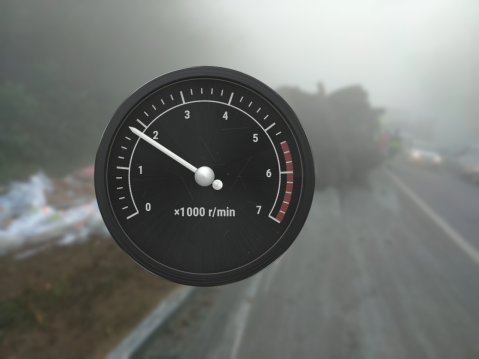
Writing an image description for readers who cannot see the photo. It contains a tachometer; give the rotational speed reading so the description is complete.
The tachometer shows 1800 rpm
